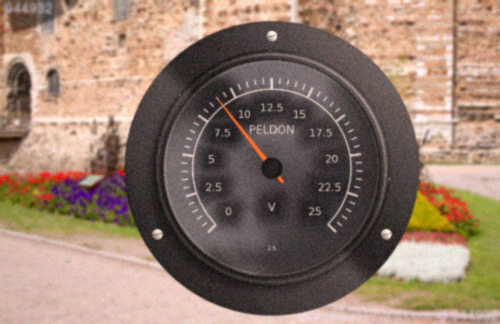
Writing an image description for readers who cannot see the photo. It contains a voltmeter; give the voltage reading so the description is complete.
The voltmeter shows 9 V
